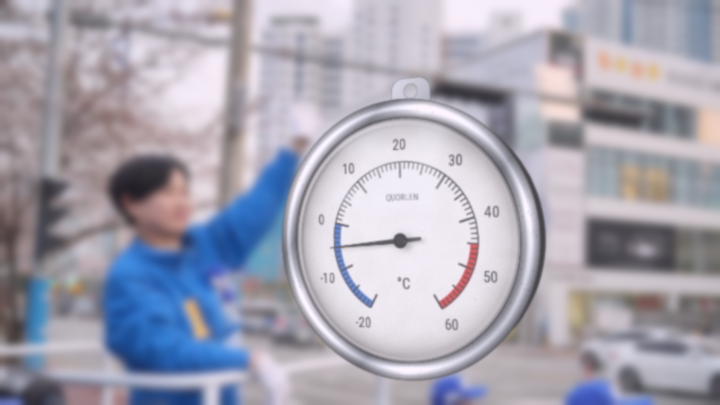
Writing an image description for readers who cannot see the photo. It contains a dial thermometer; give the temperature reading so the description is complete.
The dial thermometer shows -5 °C
